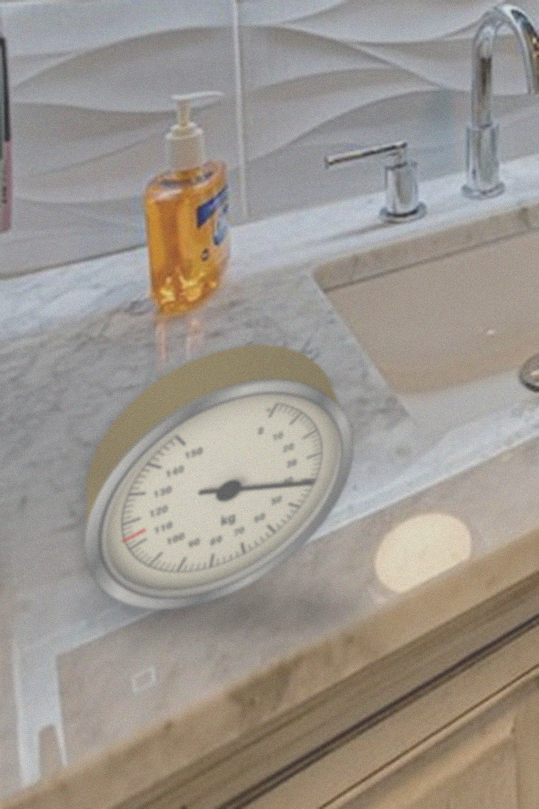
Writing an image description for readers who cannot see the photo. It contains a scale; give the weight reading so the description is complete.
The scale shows 40 kg
